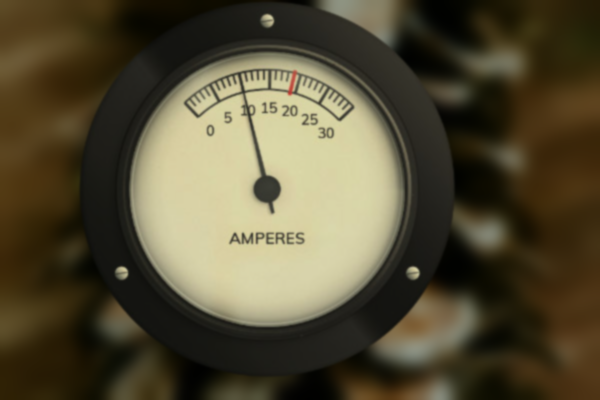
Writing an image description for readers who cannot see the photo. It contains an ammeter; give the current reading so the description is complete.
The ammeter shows 10 A
